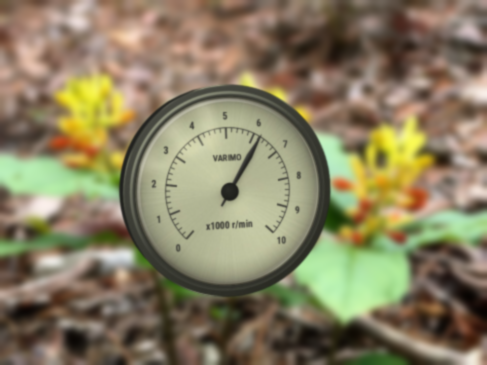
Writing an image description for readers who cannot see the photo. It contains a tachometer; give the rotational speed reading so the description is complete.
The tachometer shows 6200 rpm
